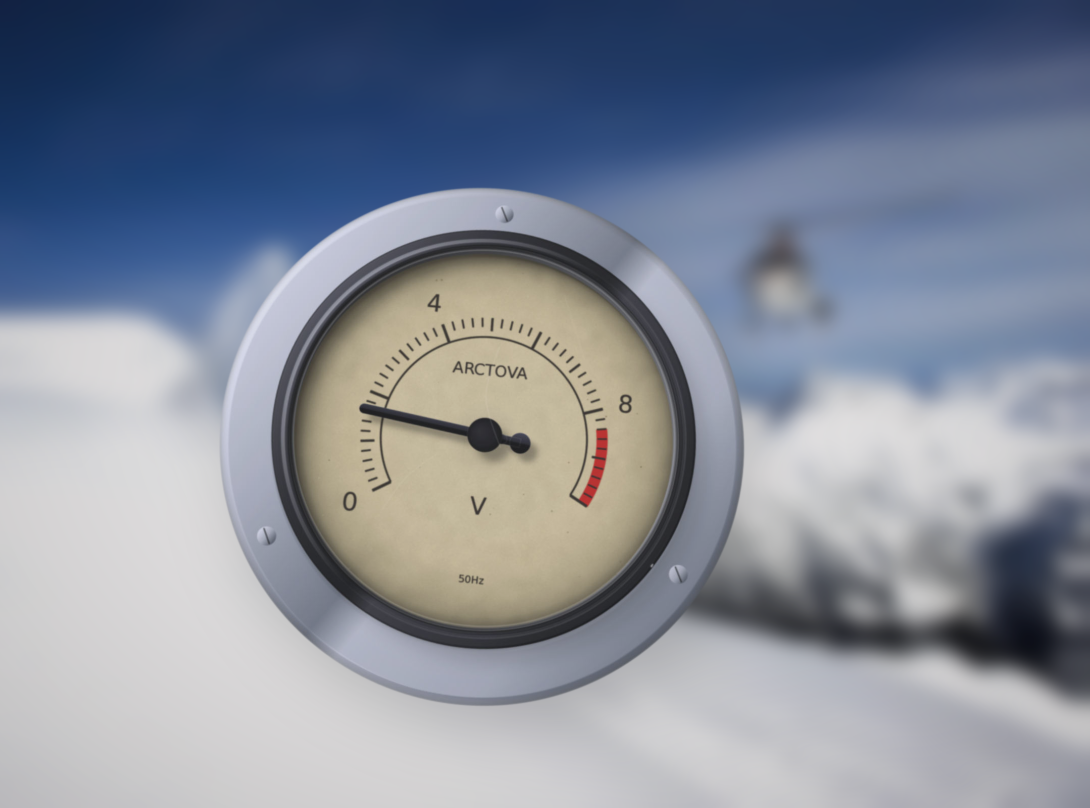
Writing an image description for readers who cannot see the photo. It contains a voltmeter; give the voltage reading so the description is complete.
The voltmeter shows 1.6 V
